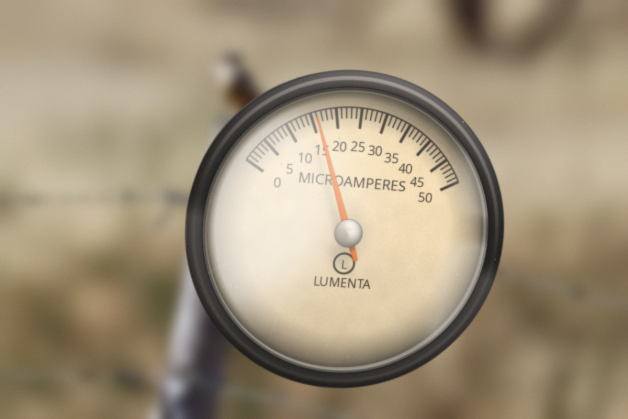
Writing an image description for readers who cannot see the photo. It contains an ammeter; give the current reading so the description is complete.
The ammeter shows 16 µA
